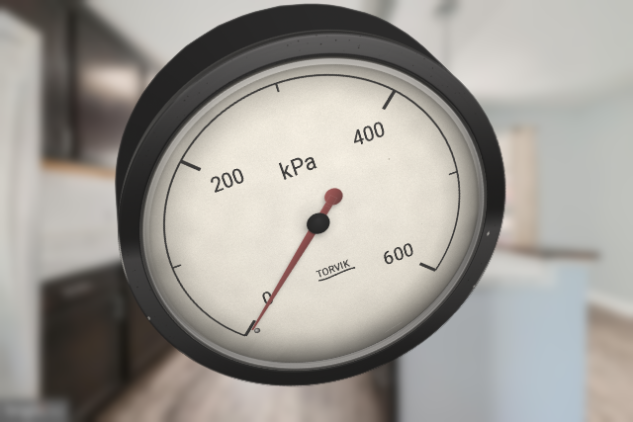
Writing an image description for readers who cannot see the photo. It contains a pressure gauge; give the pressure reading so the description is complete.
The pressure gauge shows 0 kPa
